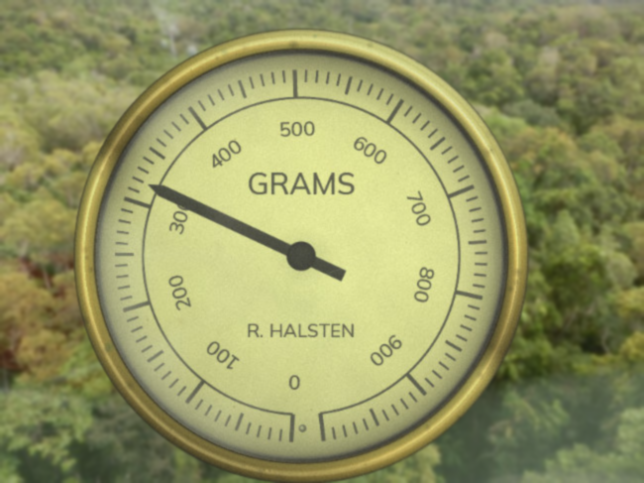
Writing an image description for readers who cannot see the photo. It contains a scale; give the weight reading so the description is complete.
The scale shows 320 g
